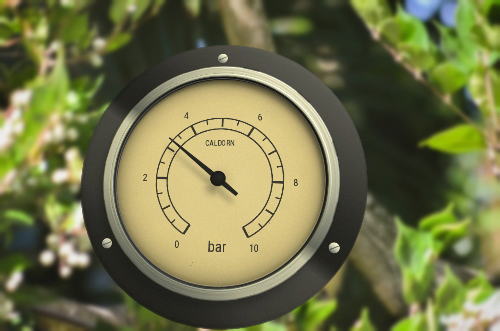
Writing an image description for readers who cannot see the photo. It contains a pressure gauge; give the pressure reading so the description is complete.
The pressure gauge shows 3.25 bar
